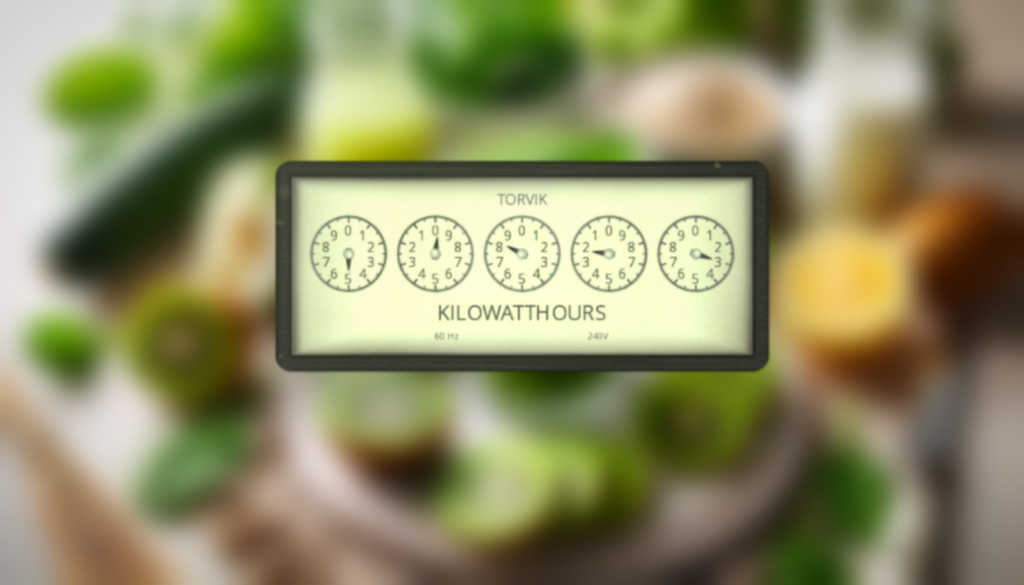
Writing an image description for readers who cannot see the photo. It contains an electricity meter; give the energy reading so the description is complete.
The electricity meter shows 49823 kWh
